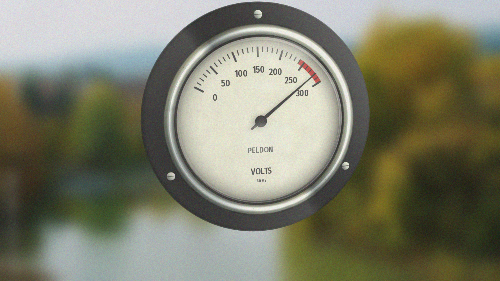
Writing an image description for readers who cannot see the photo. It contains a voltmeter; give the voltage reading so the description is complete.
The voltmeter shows 280 V
